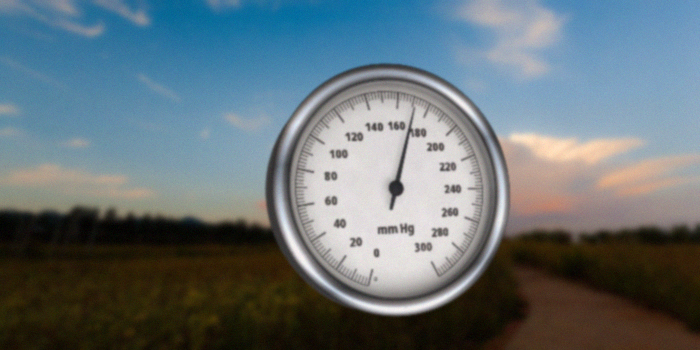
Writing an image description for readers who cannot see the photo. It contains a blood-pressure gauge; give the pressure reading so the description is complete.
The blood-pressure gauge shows 170 mmHg
